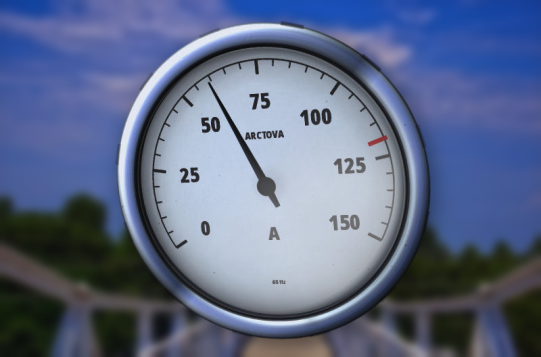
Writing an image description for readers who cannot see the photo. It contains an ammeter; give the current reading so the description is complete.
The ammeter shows 60 A
